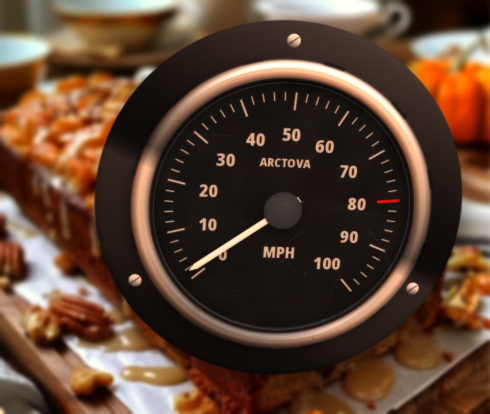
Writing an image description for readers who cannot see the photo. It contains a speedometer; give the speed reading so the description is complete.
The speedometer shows 2 mph
